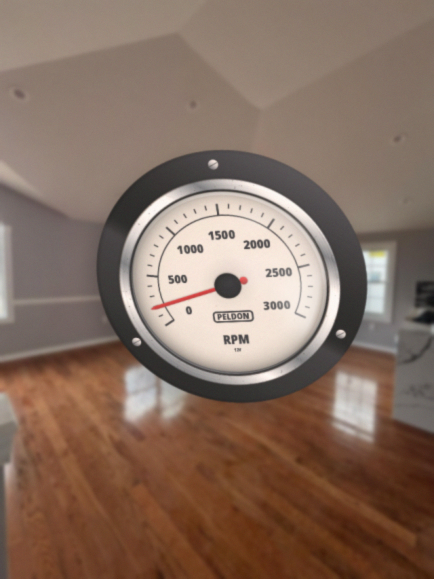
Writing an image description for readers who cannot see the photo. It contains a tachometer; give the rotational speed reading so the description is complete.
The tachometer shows 200 rpm
